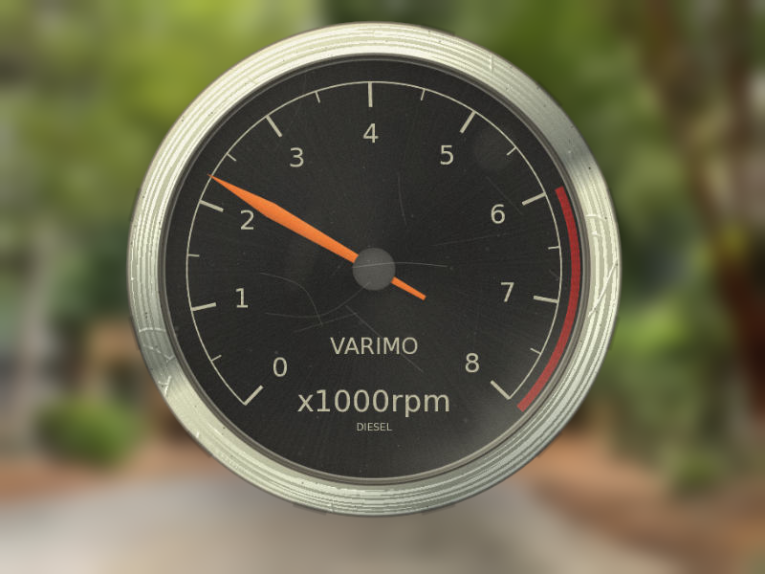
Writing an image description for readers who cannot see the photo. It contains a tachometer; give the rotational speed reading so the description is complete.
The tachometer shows 2250 rpm
